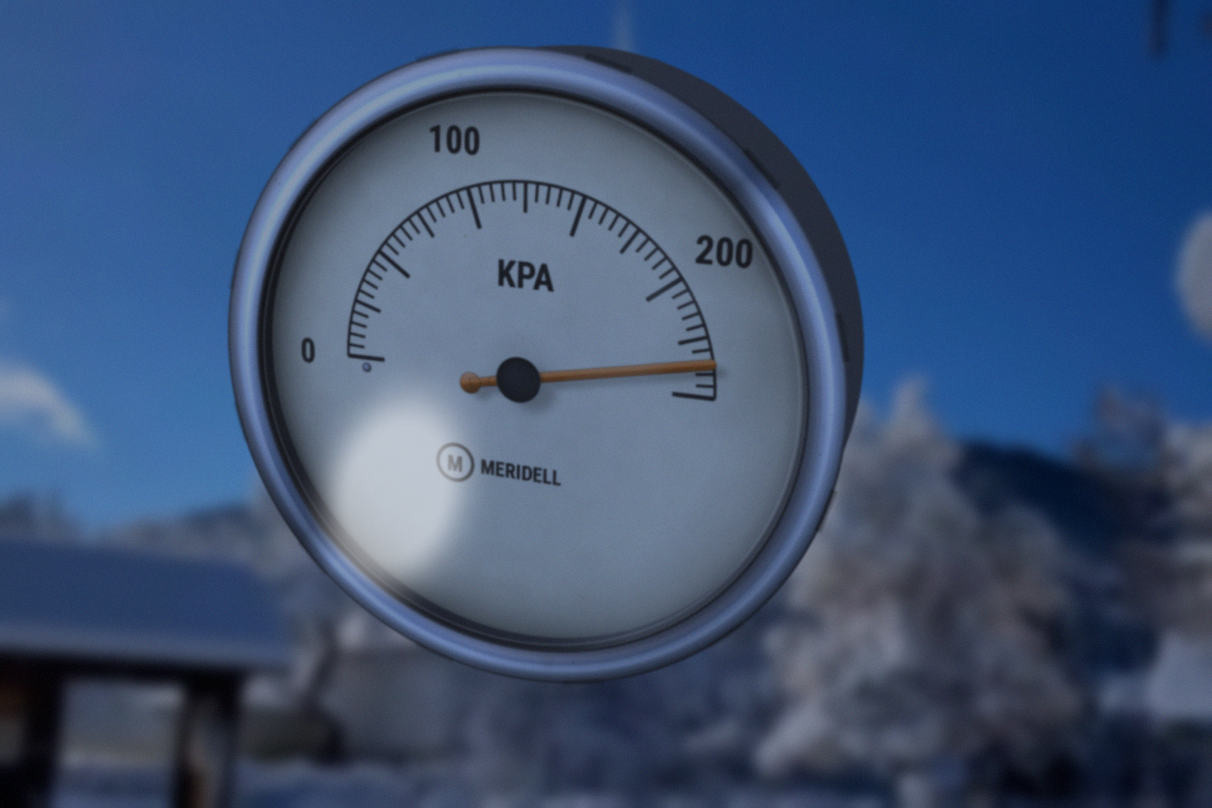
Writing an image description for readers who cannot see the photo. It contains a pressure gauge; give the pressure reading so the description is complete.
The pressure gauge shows 235 kPa
